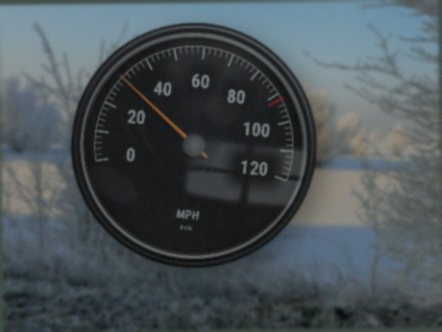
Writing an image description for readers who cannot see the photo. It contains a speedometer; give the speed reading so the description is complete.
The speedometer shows 30 mph
